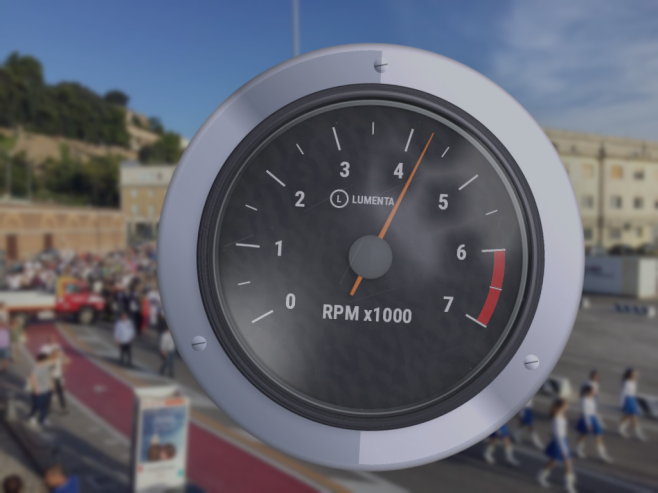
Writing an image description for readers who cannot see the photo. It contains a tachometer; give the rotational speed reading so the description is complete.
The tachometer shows 4250 rpm
